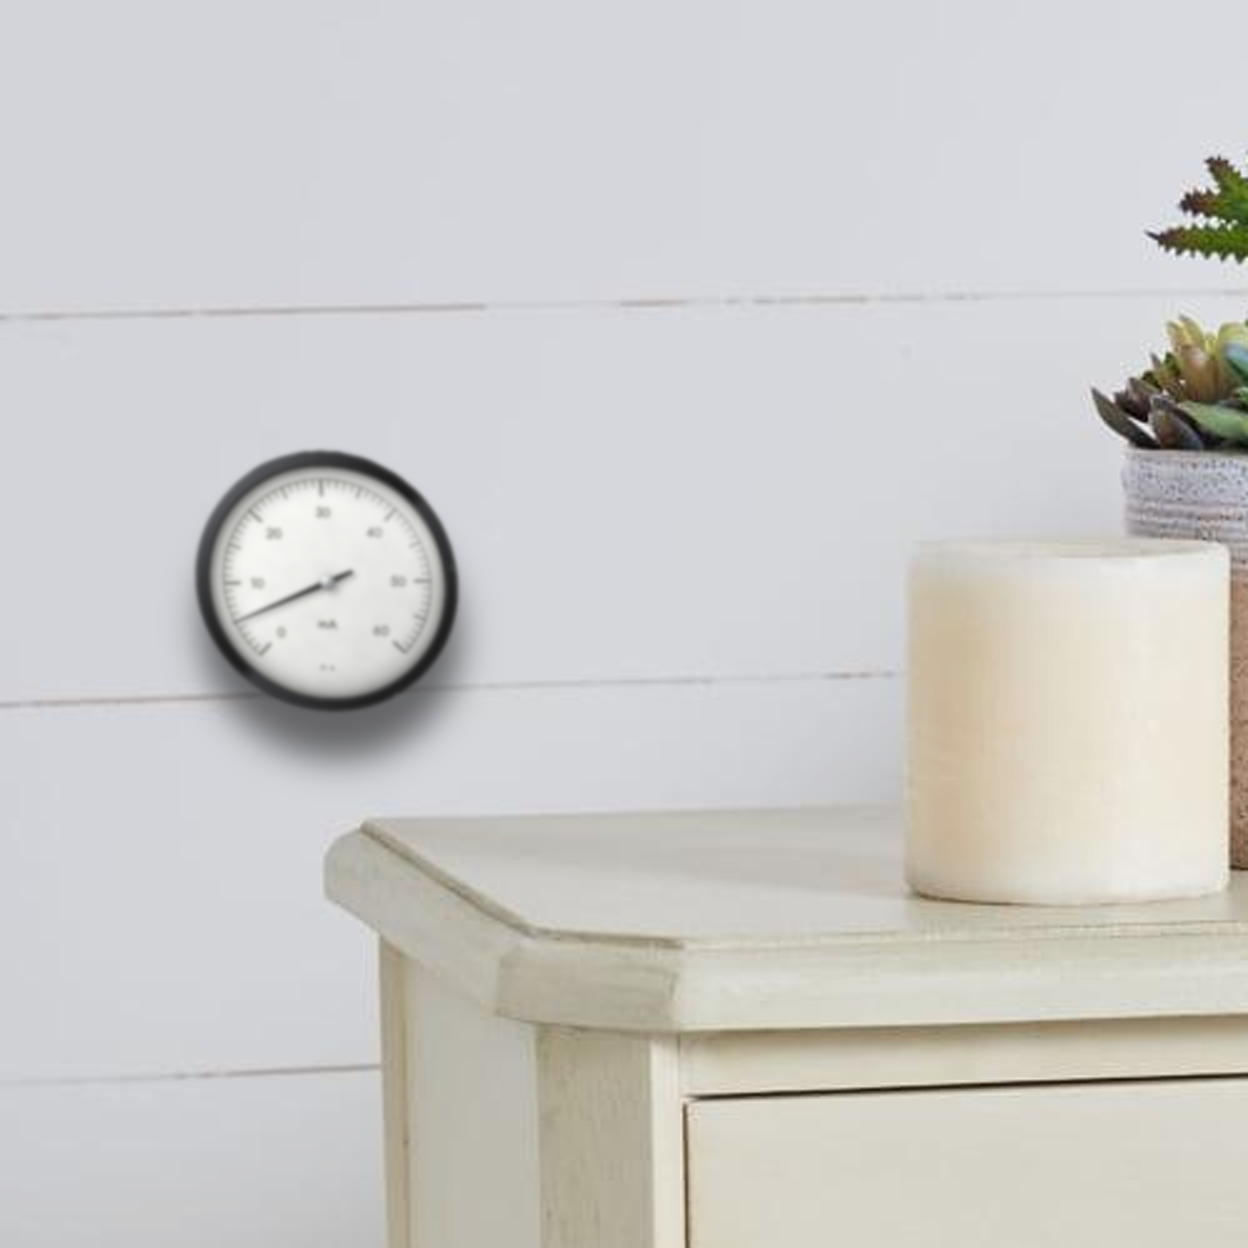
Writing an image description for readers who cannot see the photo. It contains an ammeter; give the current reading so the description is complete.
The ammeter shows 5 mA
